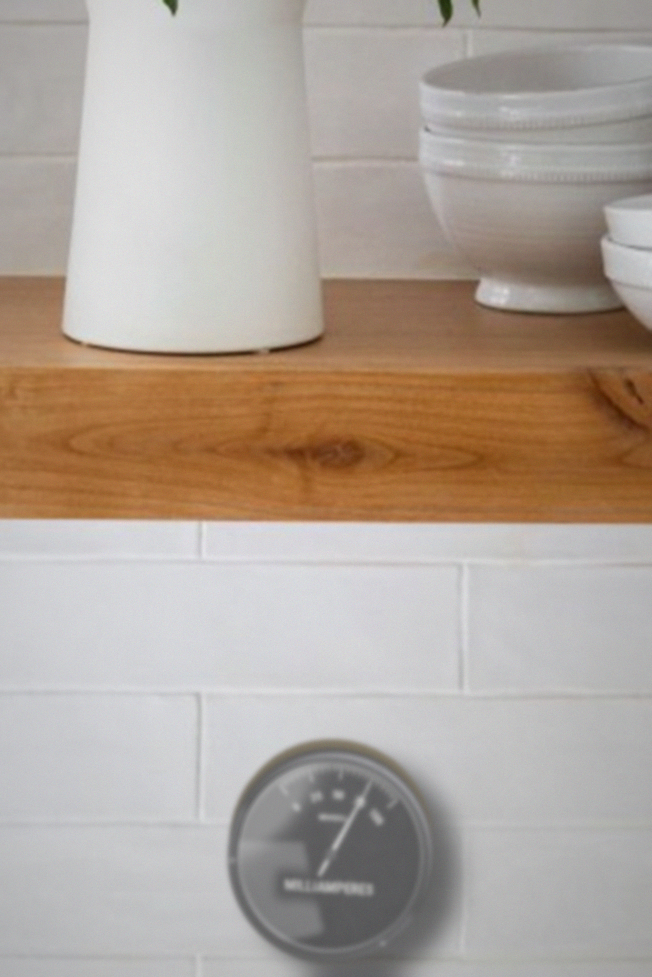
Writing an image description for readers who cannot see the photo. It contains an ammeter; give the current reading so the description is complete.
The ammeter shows 75 mA
